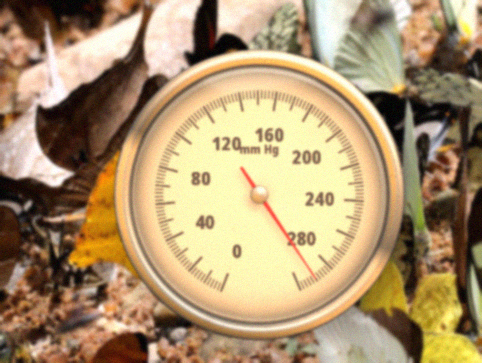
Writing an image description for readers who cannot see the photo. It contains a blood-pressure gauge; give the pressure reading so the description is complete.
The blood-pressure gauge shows 290 mmHg
